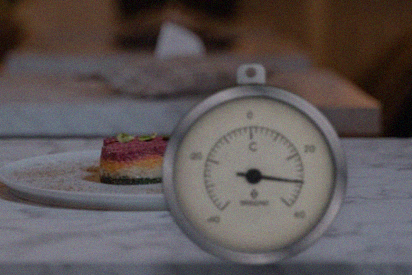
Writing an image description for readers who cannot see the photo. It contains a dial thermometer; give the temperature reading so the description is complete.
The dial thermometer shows 30 °C
